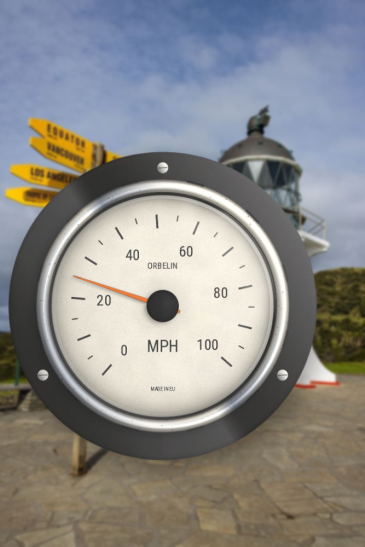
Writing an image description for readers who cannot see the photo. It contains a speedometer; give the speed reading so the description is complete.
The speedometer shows 25 mph
